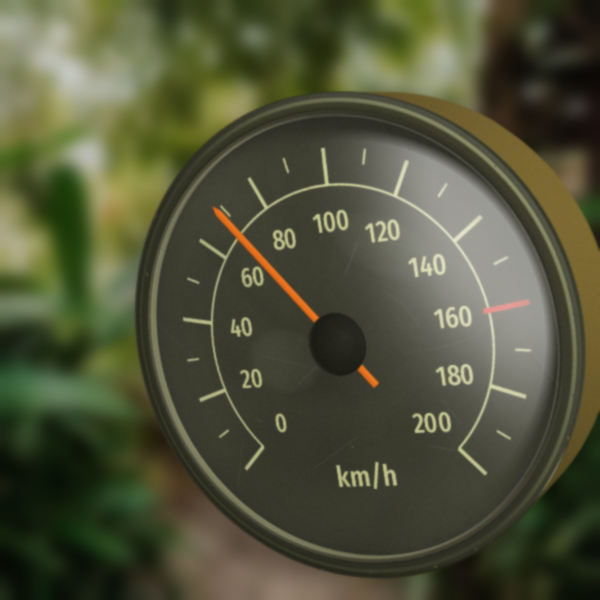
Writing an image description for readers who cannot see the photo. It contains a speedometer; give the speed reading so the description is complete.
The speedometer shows 70 km/h
